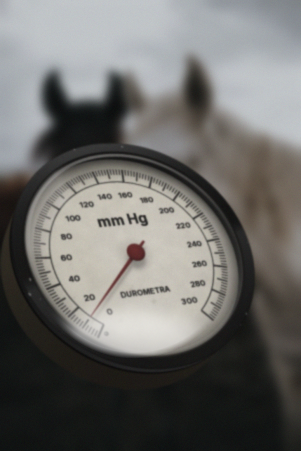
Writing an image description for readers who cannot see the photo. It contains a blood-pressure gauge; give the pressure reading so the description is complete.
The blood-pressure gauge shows 10 mmHg
